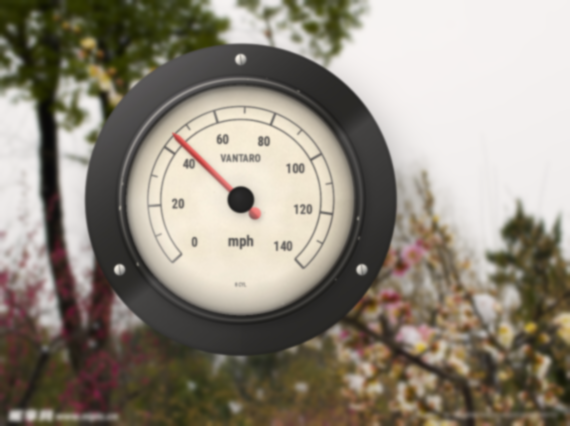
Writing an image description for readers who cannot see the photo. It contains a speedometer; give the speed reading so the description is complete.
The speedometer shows 45 mph
